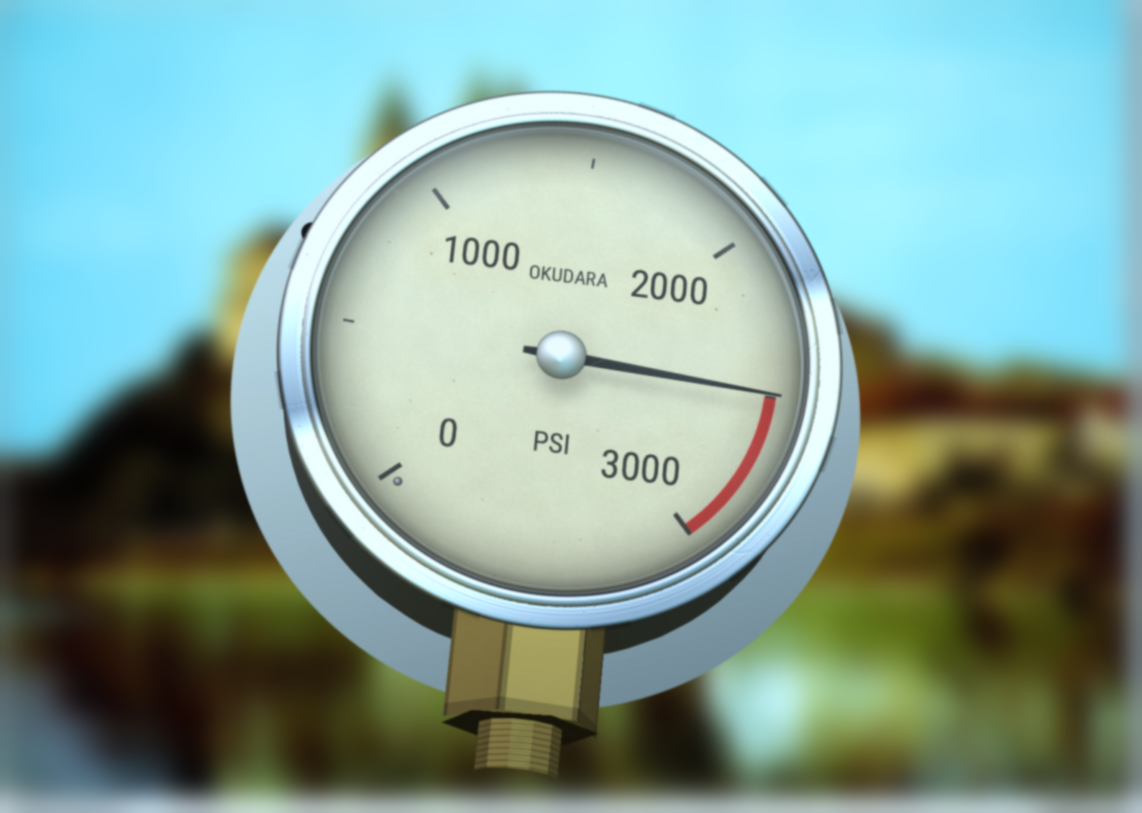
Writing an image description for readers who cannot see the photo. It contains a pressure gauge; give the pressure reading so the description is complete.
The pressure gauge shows 2500 psi
